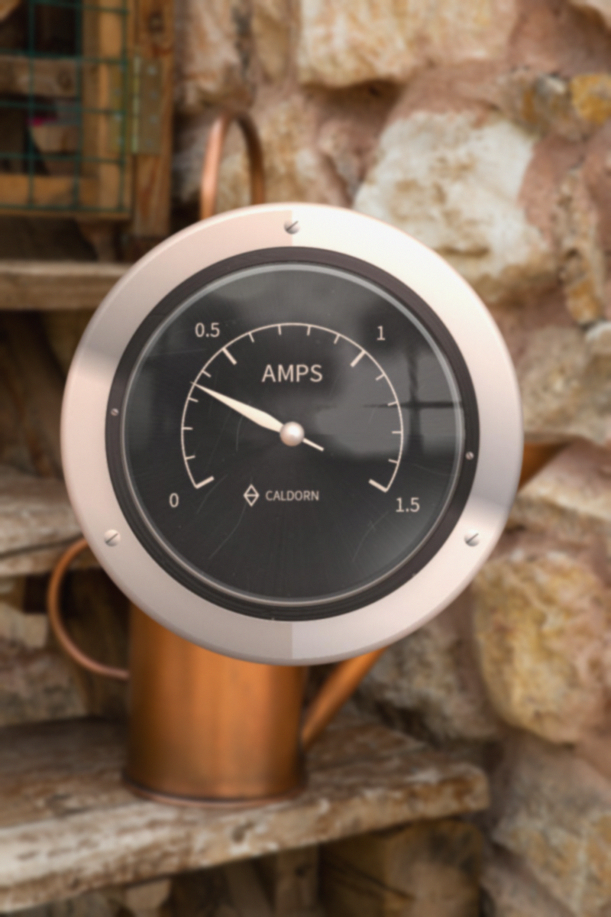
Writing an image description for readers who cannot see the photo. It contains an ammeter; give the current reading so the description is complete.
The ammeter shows 0.35 A
